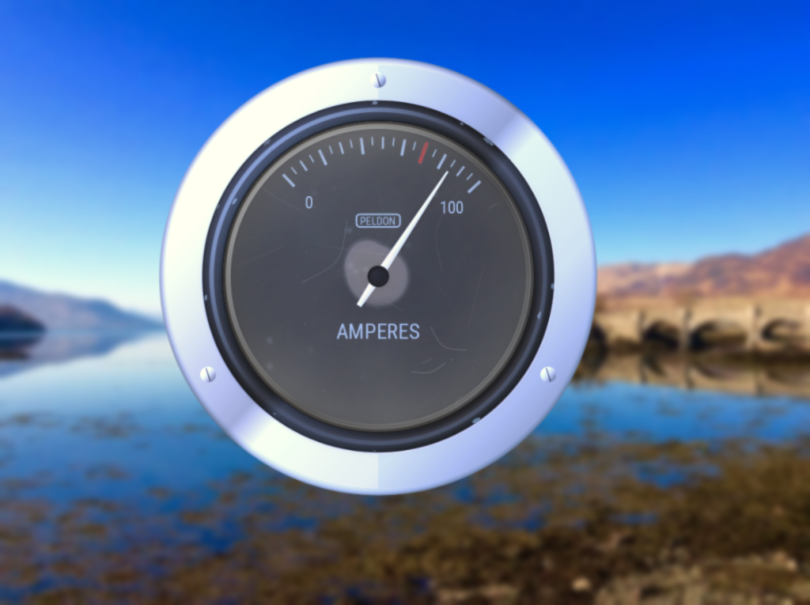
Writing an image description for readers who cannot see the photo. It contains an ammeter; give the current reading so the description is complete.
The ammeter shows 85 A
